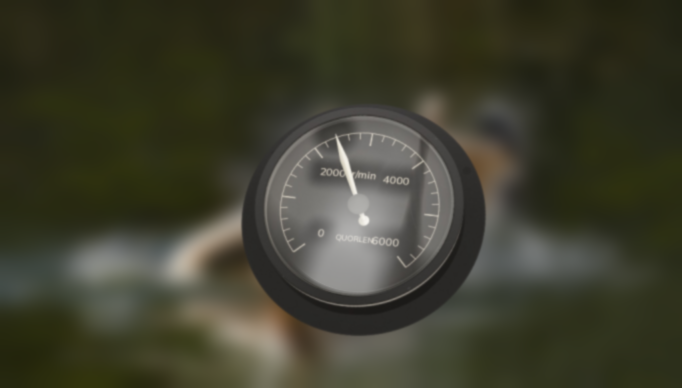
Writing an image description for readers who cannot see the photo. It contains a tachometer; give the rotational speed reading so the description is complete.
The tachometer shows 2400 rpm
